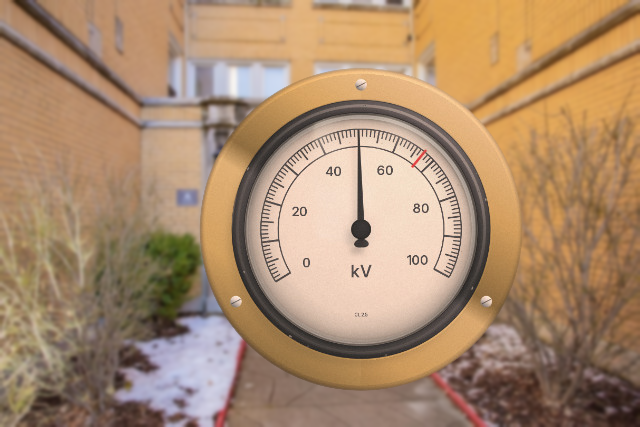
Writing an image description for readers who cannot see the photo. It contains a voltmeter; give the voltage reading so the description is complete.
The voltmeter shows 50 kV
